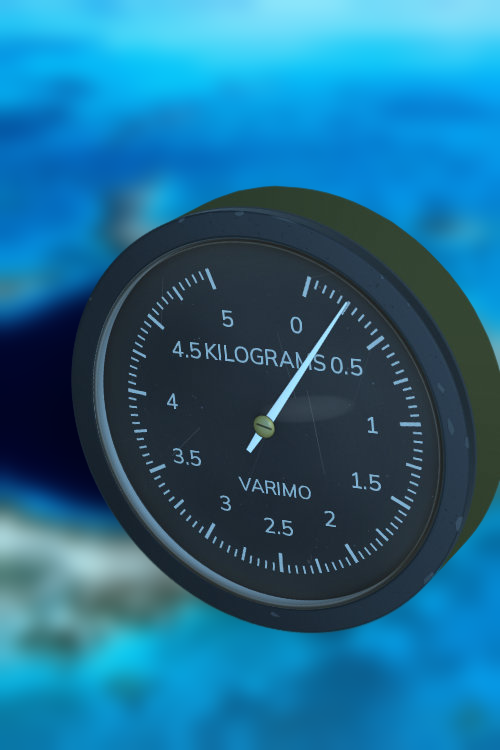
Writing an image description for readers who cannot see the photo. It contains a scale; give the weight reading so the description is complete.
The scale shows 0.25 kg
